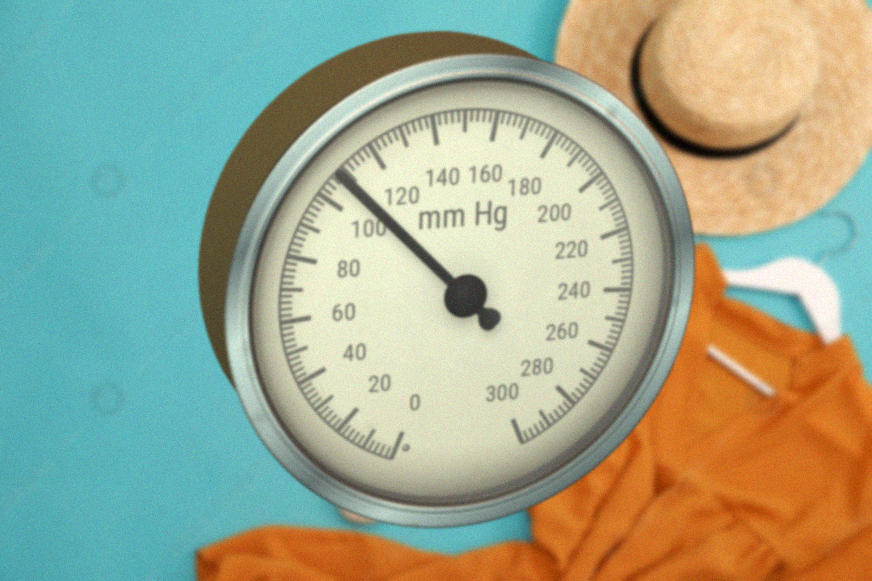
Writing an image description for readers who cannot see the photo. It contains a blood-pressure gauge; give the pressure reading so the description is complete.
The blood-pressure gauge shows 108 mmHg
